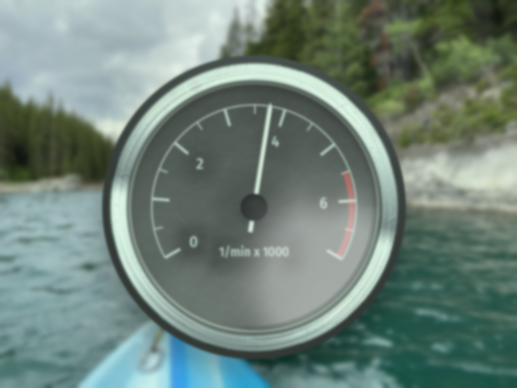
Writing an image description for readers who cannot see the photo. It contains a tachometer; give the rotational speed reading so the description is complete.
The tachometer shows 3750 rpm
